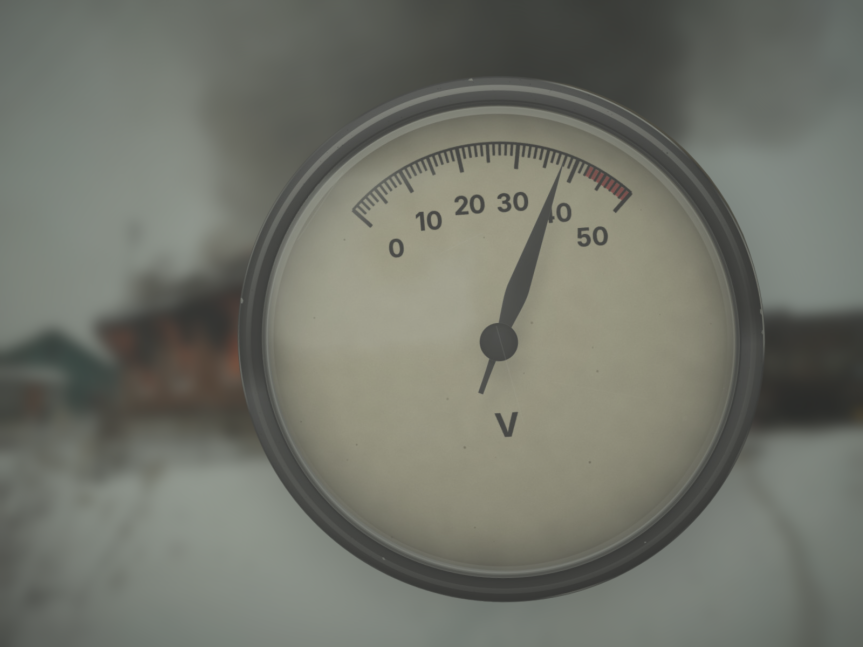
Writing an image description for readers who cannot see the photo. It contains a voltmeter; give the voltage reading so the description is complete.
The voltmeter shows 38 V
